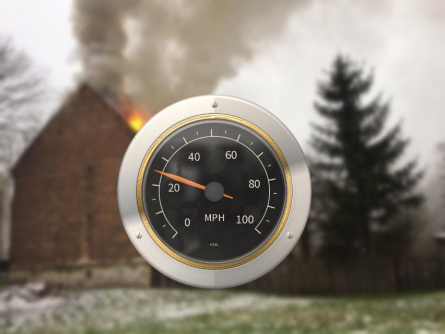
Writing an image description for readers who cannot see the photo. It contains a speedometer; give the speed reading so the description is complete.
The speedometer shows 25 mph
